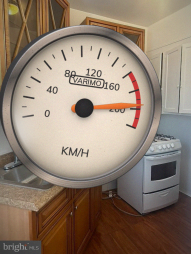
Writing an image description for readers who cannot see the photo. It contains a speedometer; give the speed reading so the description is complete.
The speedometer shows 195 km/h
